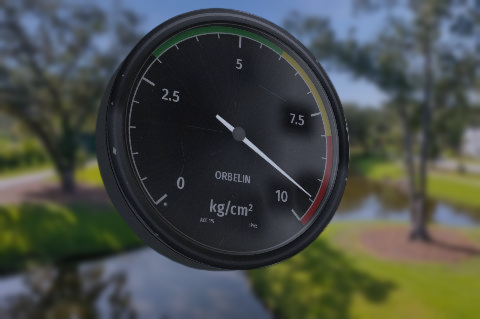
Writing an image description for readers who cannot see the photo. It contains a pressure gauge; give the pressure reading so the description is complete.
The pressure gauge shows 9.5 kg/cm²
